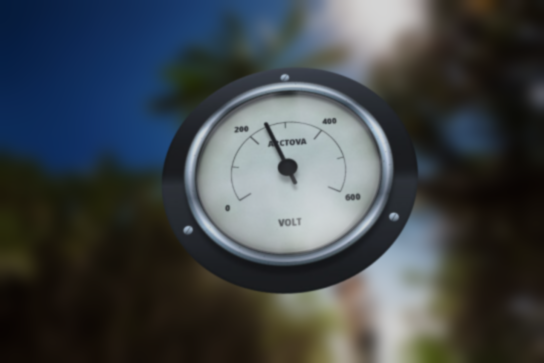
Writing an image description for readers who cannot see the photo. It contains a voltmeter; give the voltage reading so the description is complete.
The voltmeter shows 250 V
